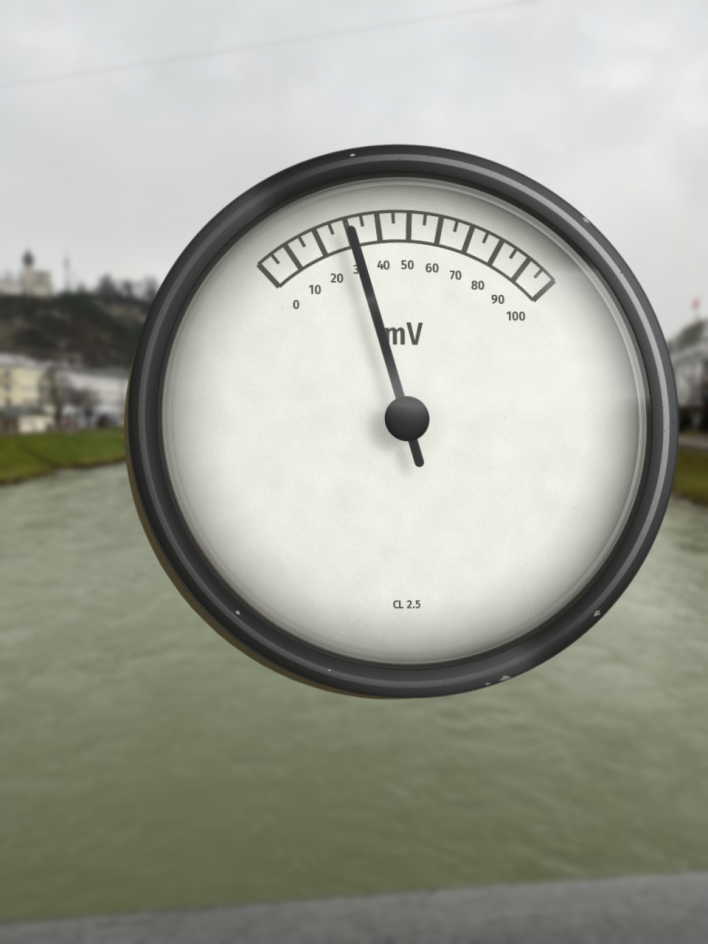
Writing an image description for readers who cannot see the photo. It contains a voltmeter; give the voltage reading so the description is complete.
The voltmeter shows 30 mV
